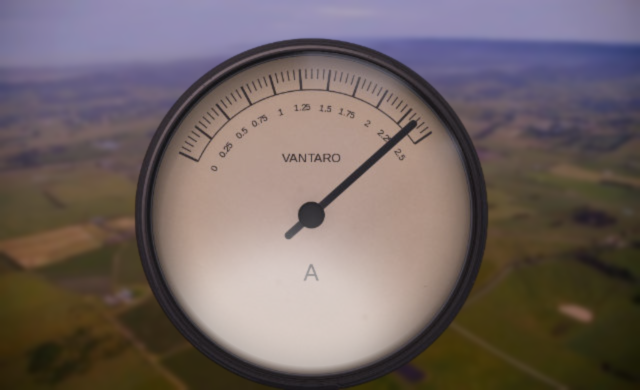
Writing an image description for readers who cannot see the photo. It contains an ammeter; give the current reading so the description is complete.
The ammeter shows 2.35 A
